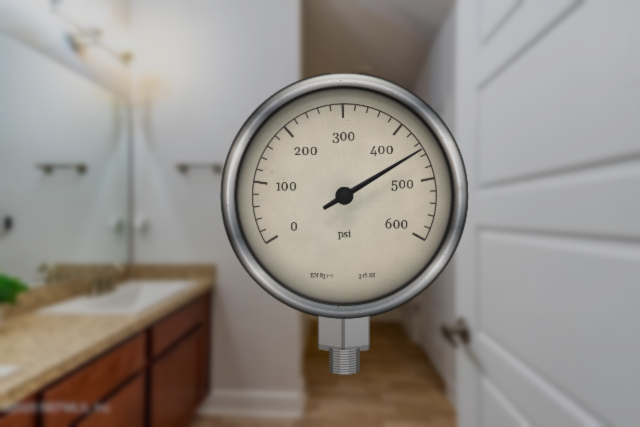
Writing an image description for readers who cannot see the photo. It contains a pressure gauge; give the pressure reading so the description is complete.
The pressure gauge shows 450 psi
